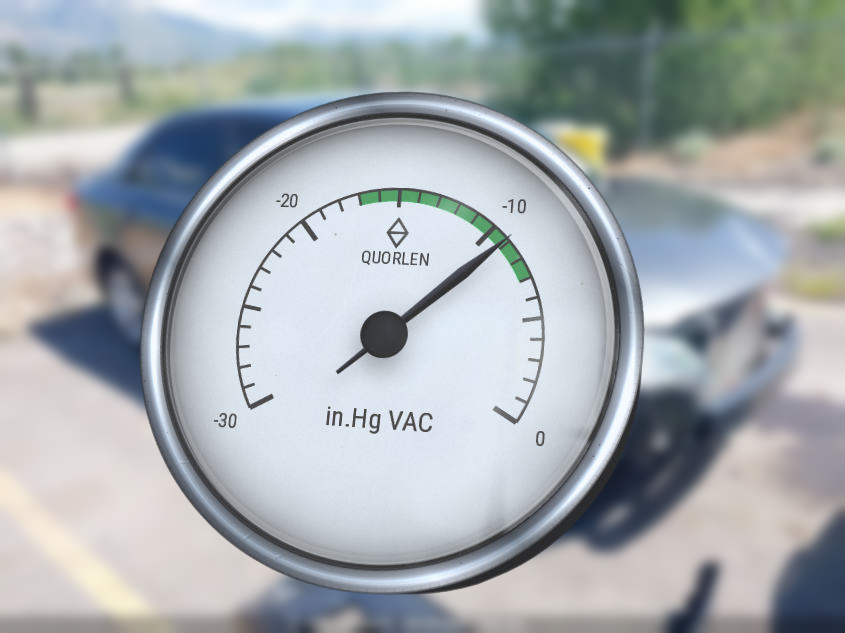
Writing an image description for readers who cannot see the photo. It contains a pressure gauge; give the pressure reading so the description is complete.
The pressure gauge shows -9 inHg
